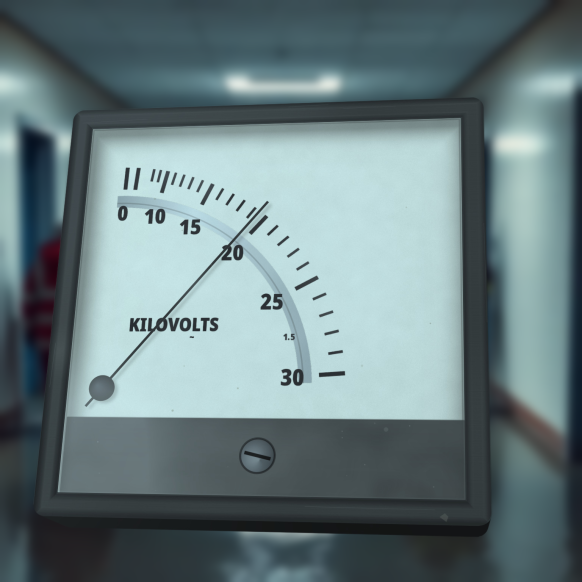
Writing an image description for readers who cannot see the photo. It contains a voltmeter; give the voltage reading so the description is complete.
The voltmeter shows 19.5 kV
